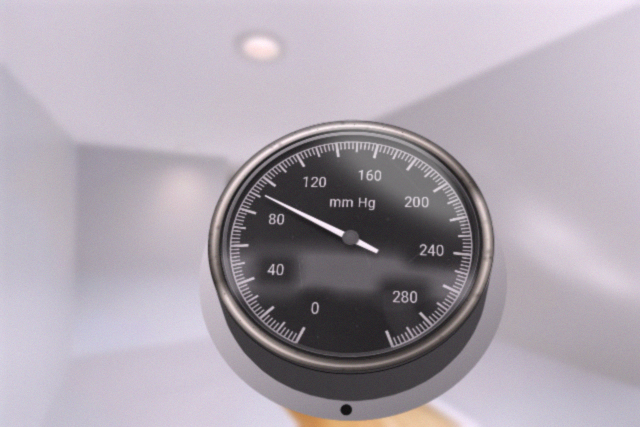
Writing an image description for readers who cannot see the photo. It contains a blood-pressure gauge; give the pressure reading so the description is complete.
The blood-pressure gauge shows 90 mmHg
